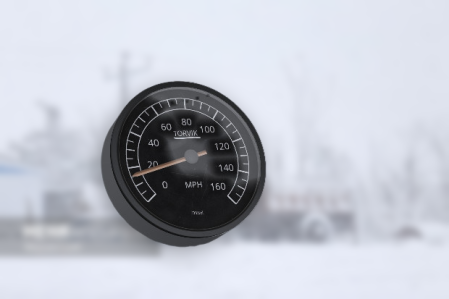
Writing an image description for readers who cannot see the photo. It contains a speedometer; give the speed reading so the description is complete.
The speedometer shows 15 mph
